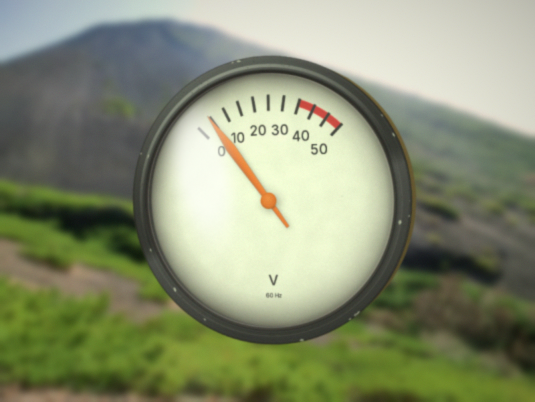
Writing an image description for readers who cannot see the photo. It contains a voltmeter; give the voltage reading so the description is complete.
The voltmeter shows 5 V
